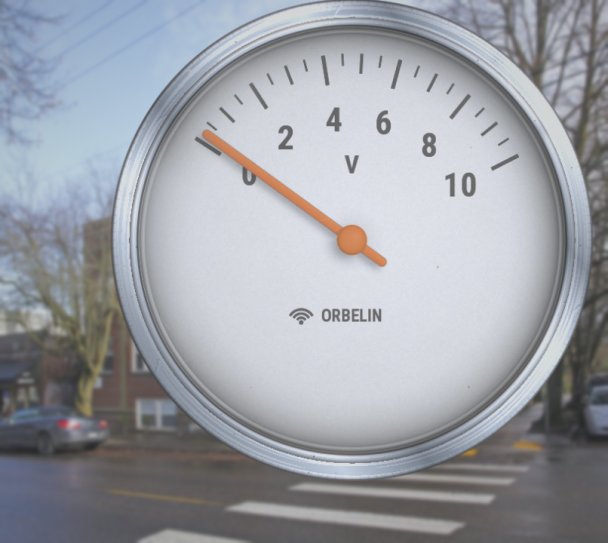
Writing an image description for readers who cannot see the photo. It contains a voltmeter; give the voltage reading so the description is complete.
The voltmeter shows 0.25 V
